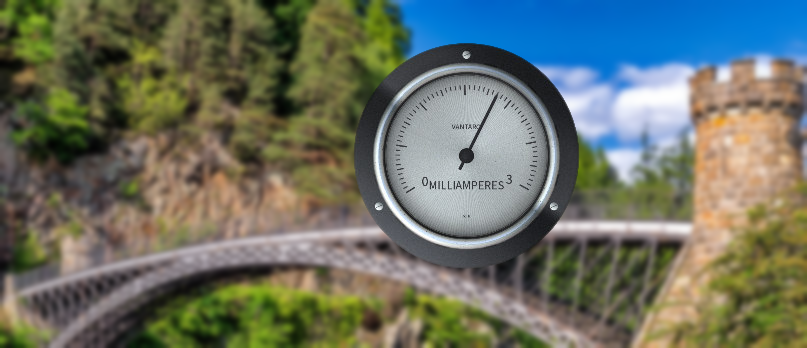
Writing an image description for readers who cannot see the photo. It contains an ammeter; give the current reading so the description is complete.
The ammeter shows 1.85 mA
